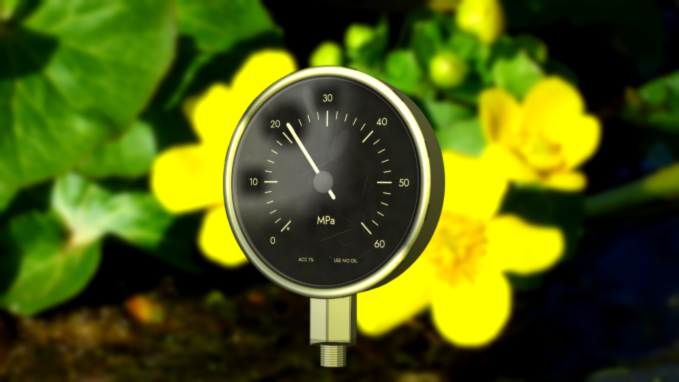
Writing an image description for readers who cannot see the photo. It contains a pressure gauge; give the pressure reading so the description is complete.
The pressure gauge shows 22 MPa
